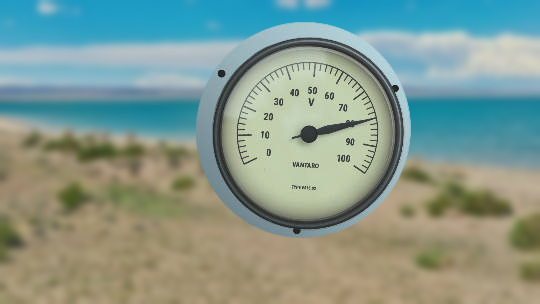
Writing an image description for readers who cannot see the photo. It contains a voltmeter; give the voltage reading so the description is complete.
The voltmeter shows 80 V
